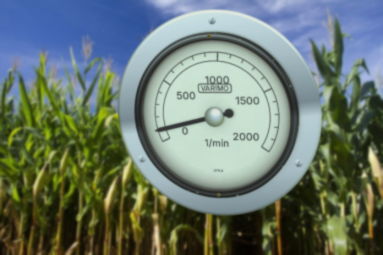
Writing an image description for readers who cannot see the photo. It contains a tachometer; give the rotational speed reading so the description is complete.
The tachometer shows 100 rpm
